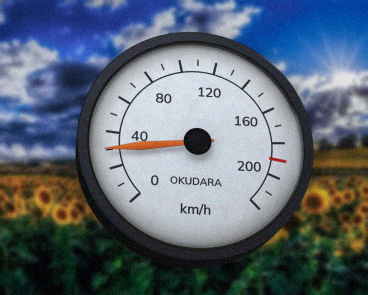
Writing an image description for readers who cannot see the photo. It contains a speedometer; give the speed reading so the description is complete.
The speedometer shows 30 km/h
